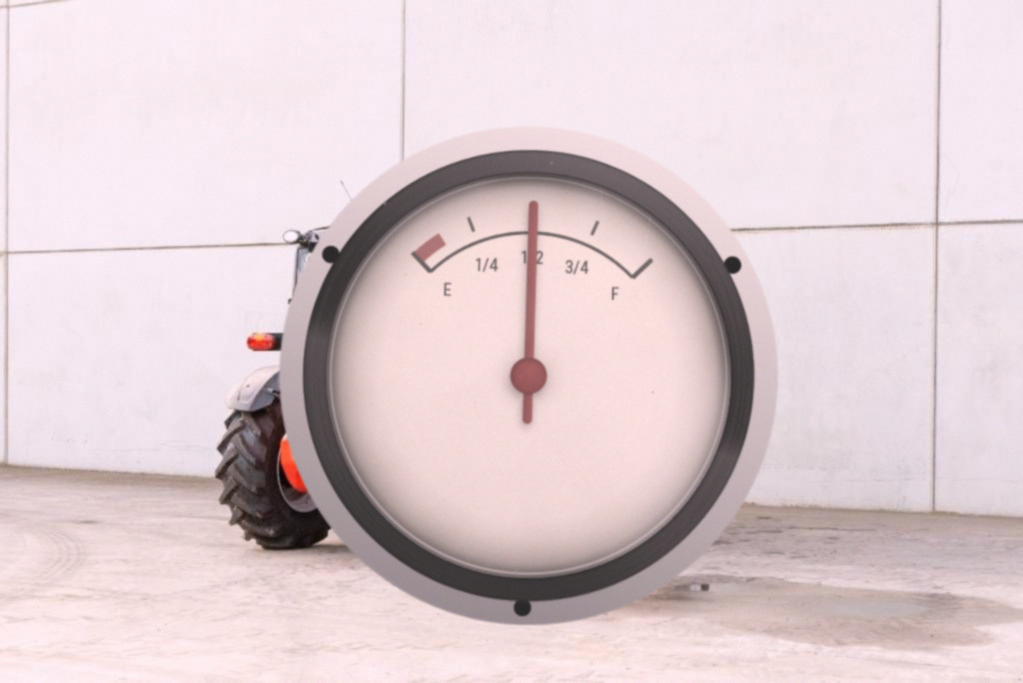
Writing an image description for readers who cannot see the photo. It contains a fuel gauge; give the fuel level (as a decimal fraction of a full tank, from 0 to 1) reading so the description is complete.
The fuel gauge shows 0.5
